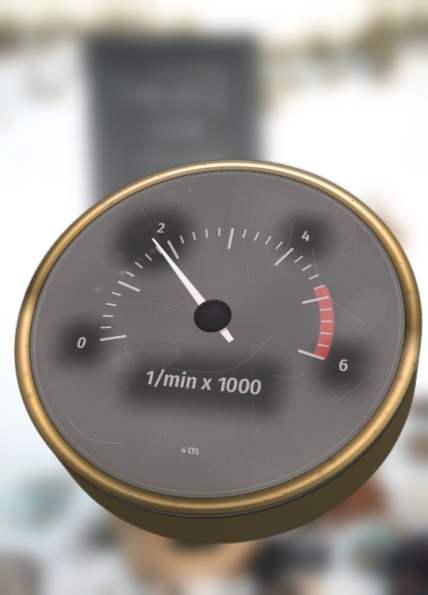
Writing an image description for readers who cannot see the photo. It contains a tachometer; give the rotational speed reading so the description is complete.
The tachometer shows 1800 rpm
